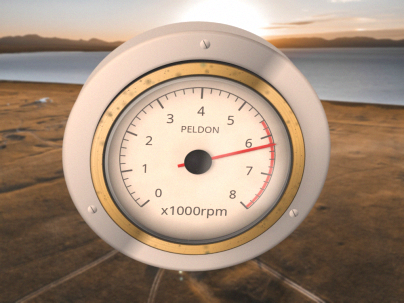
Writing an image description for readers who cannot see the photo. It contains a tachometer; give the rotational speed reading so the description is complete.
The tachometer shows 6200 rpm
